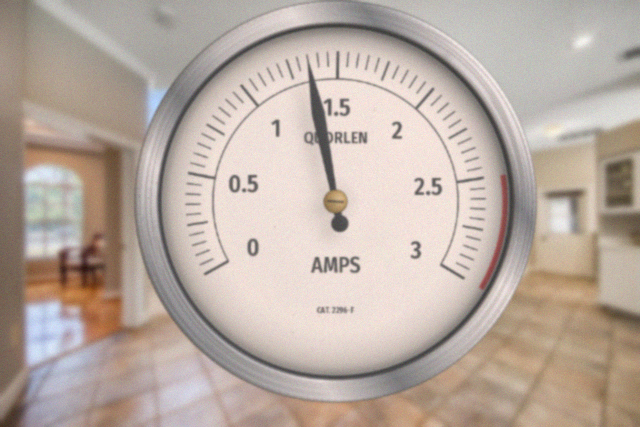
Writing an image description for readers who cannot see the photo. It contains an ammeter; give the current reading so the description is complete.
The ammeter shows 1.35 A
